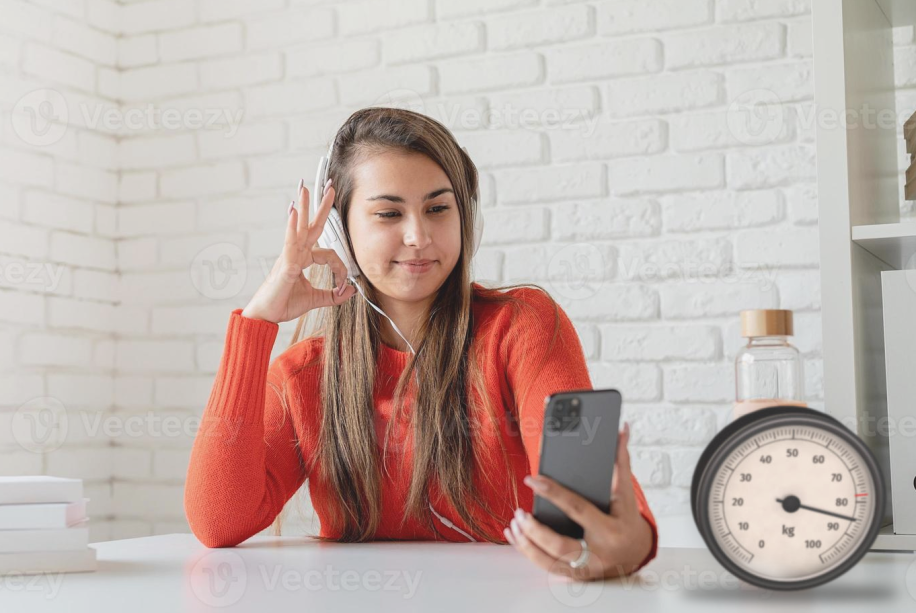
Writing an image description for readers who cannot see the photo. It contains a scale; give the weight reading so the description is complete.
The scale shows 85 kg
